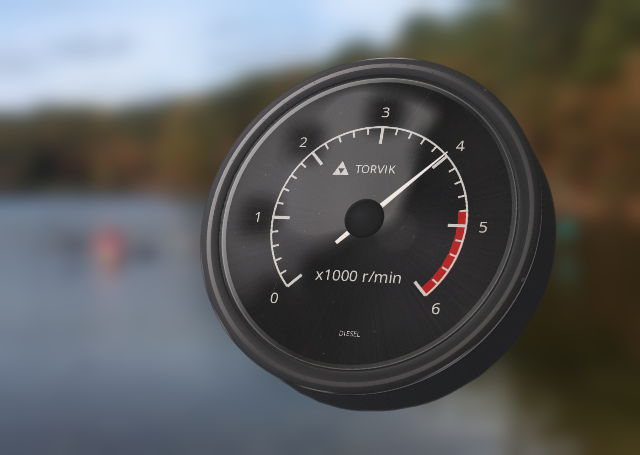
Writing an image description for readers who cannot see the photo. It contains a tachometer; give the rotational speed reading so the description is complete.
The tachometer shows 4000 rpm
